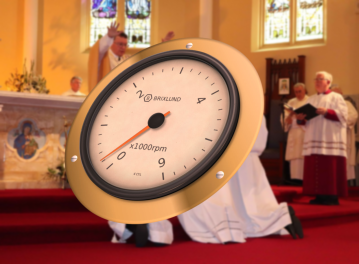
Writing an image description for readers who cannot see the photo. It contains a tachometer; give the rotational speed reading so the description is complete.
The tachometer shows 200 rpm
